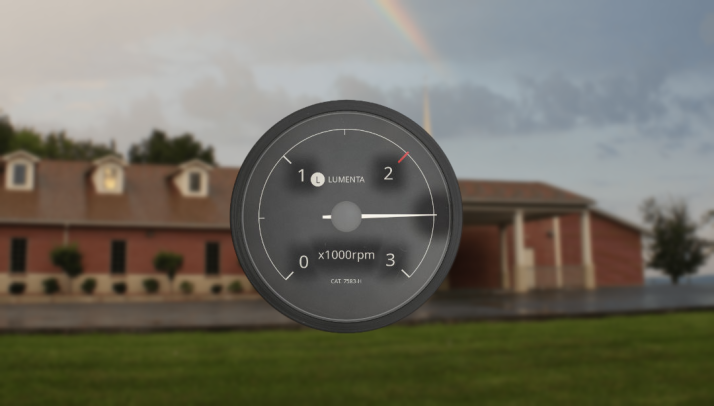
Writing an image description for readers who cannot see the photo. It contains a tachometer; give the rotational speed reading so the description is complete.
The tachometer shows 2500 rpm
